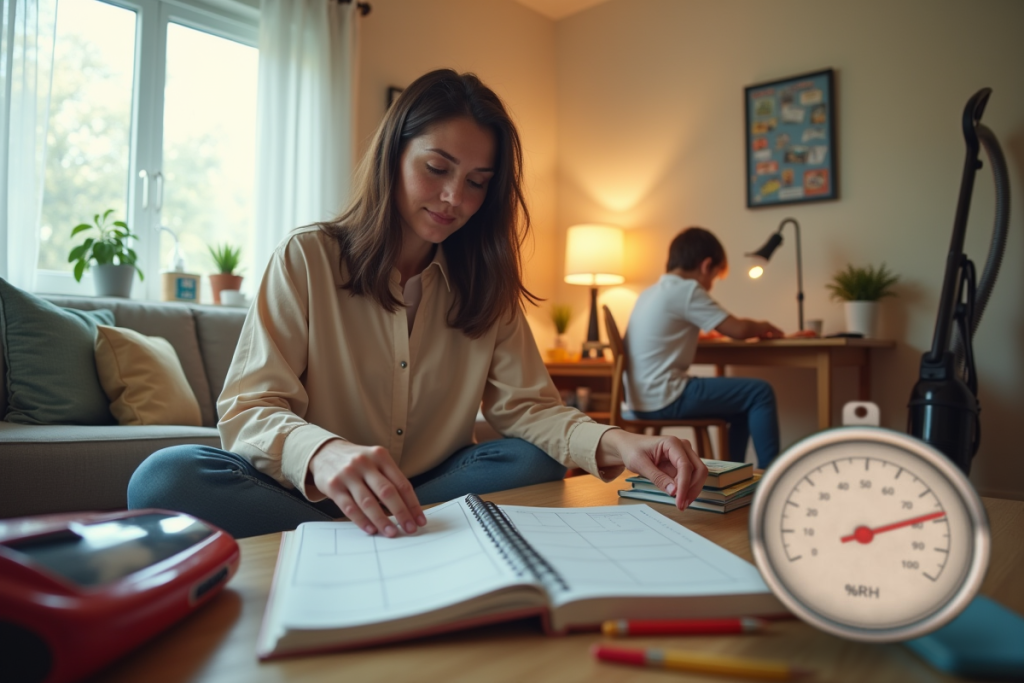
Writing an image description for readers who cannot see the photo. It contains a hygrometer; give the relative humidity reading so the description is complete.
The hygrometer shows 77.5 %
